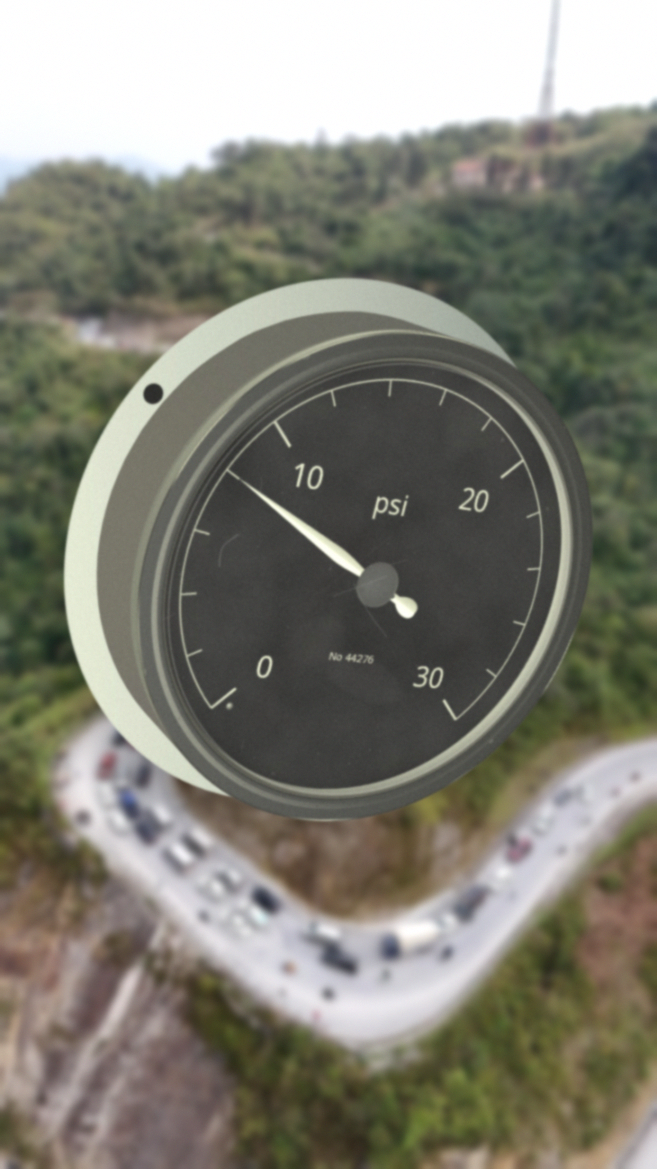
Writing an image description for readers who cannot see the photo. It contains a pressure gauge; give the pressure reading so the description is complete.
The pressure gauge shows 8 psi
